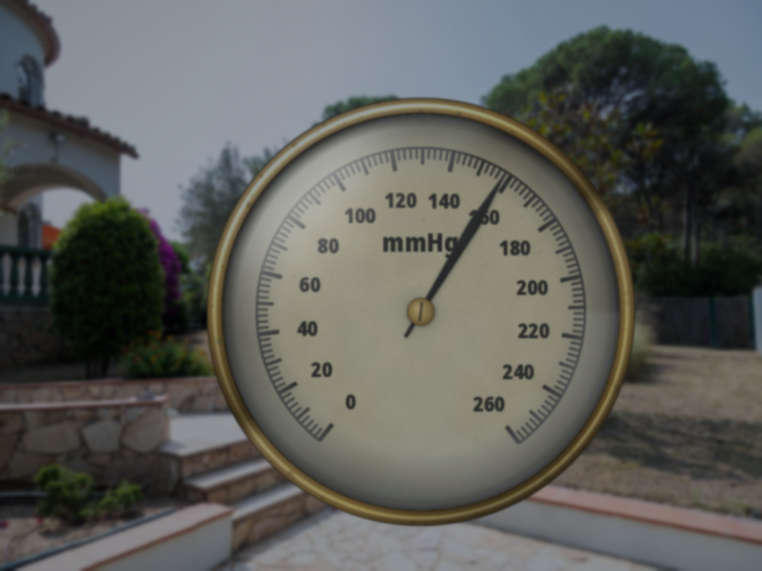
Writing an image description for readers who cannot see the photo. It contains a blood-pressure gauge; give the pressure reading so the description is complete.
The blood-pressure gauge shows 158 mmHg
